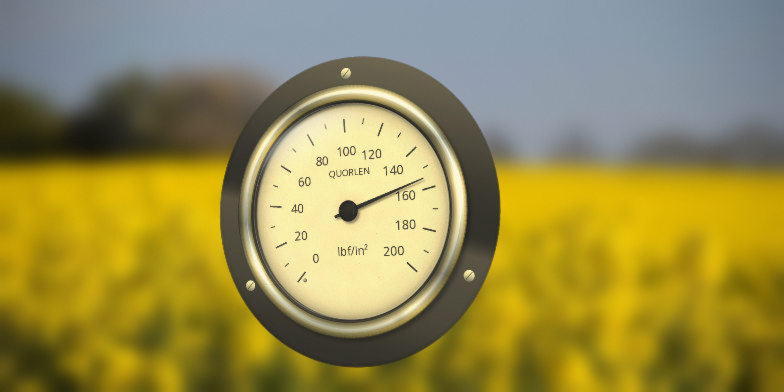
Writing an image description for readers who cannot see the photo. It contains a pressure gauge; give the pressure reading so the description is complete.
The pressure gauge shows 155 psi
